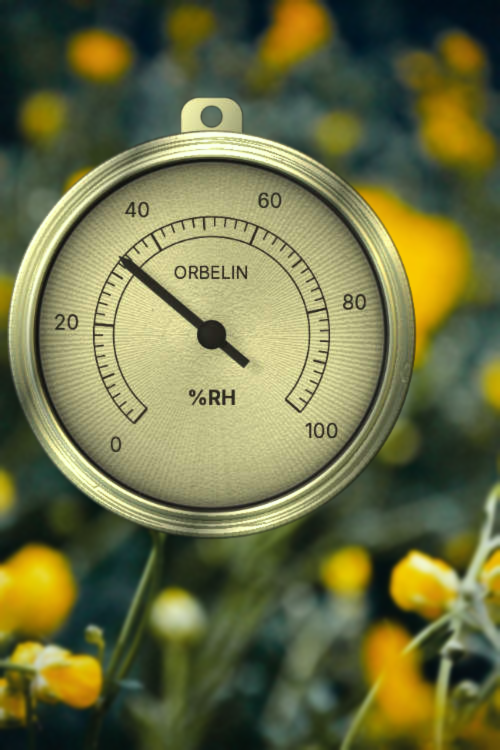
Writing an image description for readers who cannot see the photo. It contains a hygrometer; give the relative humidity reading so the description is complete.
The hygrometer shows 33 %
